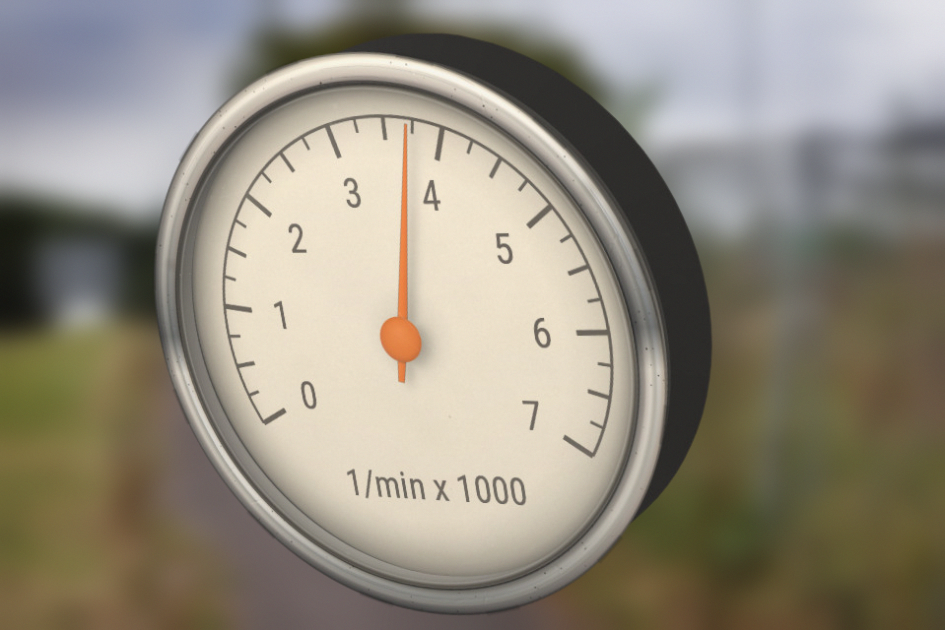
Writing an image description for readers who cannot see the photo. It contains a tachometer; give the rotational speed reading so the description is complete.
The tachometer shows 3750 rpm
